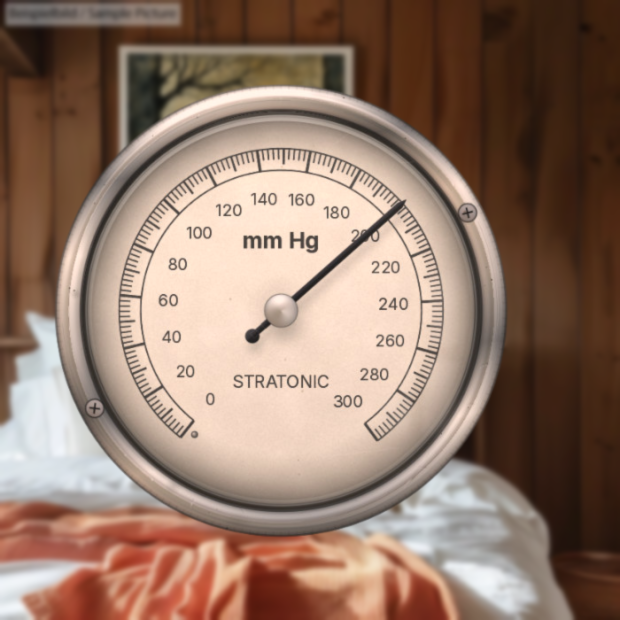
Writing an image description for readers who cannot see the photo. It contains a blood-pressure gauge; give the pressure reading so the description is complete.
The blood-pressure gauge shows 200 mmHg
